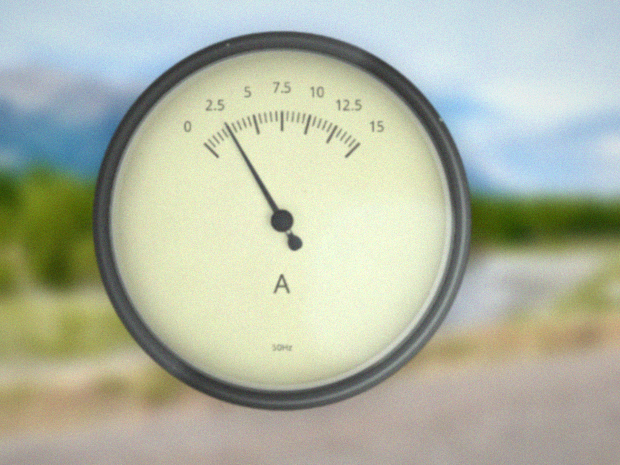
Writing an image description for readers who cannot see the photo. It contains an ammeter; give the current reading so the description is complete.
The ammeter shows 2.5 A
